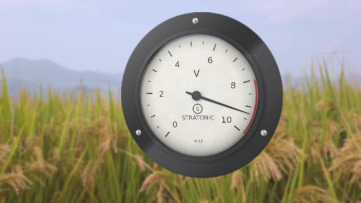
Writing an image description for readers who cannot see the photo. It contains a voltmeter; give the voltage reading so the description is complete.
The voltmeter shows 9.25 V
